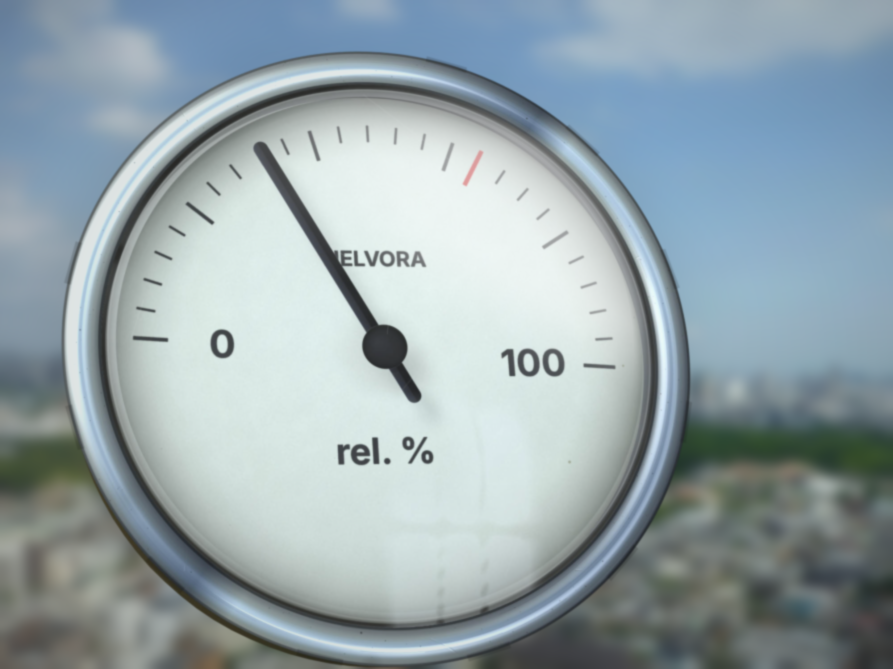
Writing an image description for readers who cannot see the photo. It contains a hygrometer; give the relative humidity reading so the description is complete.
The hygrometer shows 32 %
